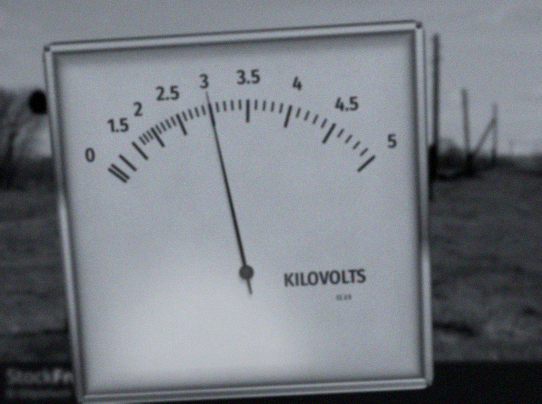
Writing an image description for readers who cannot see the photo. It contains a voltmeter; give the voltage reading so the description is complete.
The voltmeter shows 3 kV
